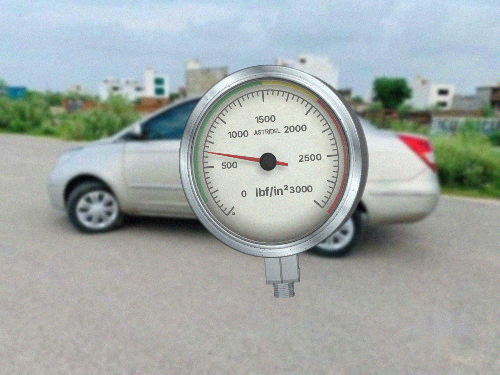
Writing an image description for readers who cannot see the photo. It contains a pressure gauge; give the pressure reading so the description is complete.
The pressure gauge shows 650 psi
